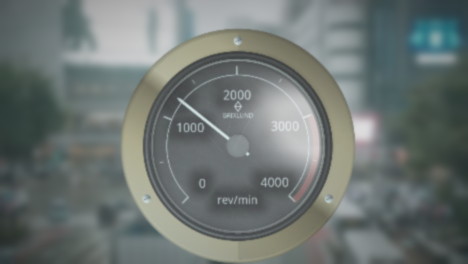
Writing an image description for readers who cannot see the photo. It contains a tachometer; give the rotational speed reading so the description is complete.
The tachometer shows 1250 rpm
